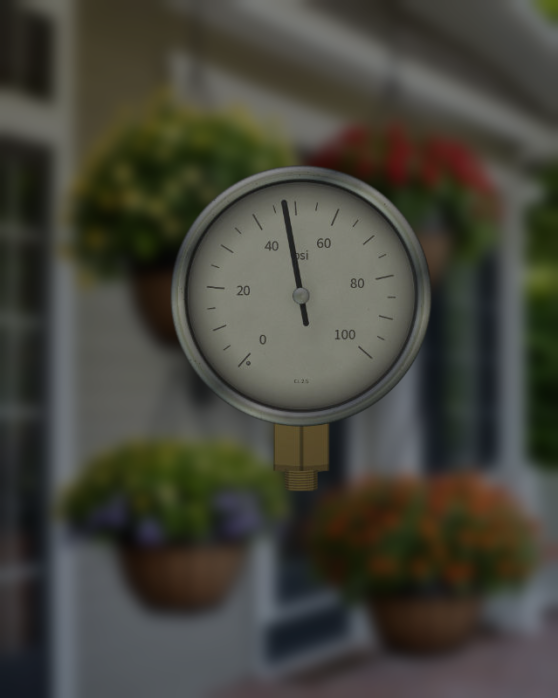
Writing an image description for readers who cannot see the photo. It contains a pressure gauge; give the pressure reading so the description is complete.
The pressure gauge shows 47.5 psi
